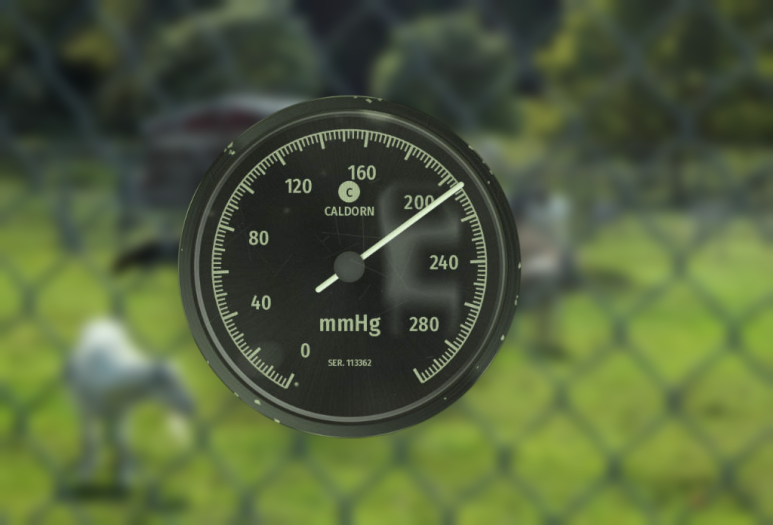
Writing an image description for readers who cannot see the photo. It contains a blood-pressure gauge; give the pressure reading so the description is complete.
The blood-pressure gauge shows 206 mmHg
